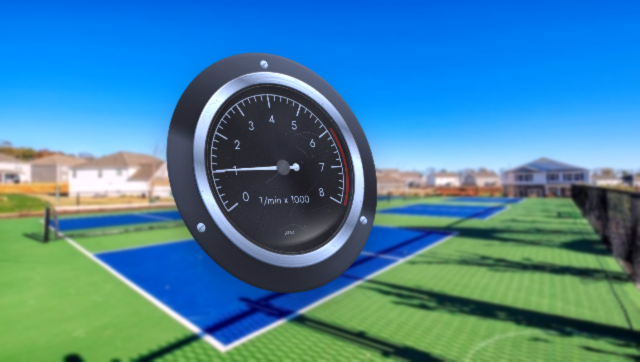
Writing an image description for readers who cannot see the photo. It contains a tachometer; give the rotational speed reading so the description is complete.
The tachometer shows 1000 rpm
